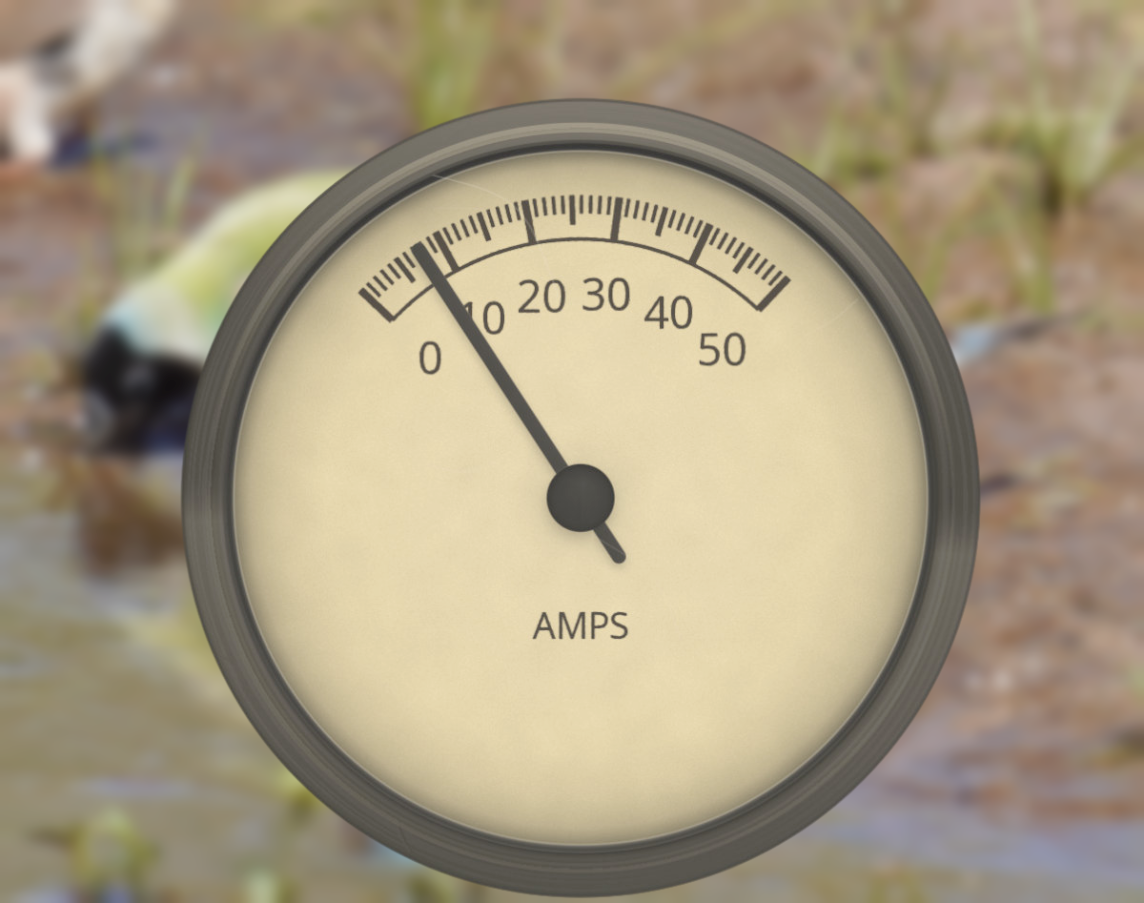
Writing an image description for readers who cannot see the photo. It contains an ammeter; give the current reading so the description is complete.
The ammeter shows 7.5 A
